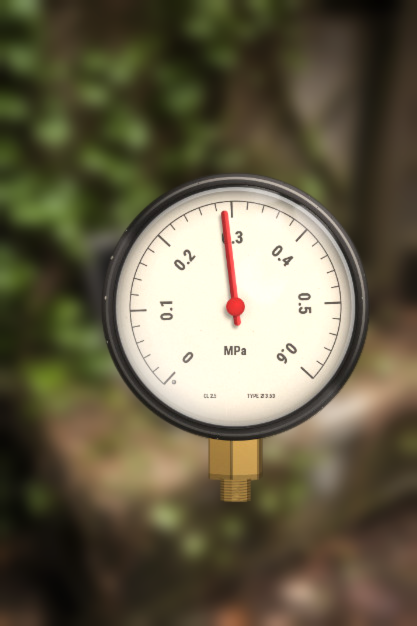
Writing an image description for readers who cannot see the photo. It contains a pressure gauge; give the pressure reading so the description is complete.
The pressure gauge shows 0.29 MPa
